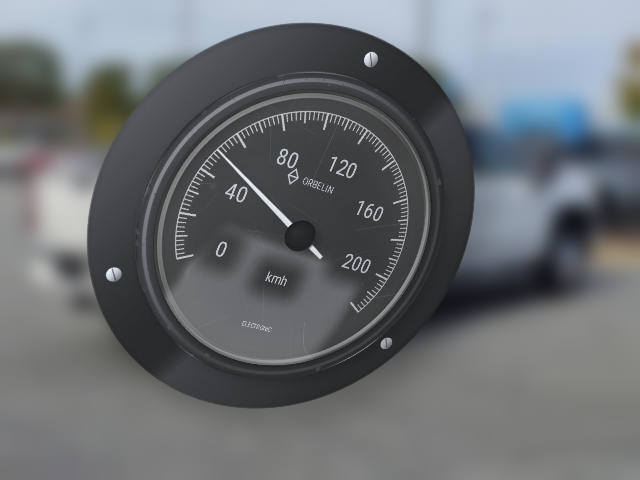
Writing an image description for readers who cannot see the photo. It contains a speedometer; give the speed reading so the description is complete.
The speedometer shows 50 km/h
